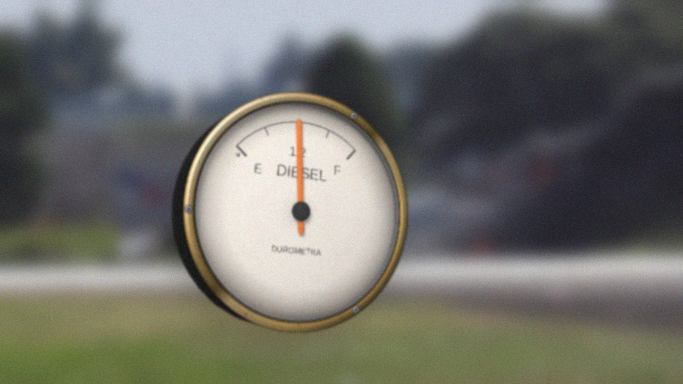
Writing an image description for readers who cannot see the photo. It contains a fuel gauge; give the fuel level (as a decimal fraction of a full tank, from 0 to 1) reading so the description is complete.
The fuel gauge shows 0.5
